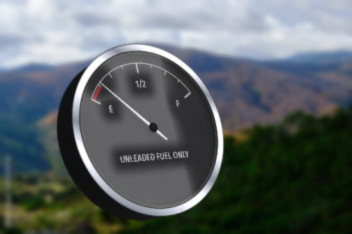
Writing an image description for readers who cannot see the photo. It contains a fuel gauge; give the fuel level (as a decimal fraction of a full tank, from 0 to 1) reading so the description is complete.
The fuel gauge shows 0.125
